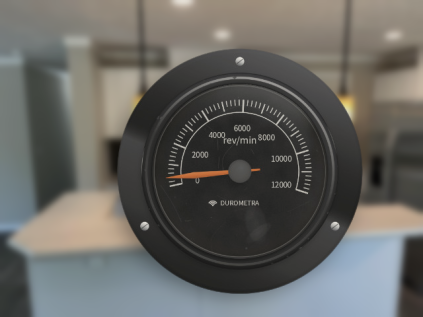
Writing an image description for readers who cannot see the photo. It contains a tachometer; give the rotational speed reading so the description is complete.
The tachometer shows 400 rpm
